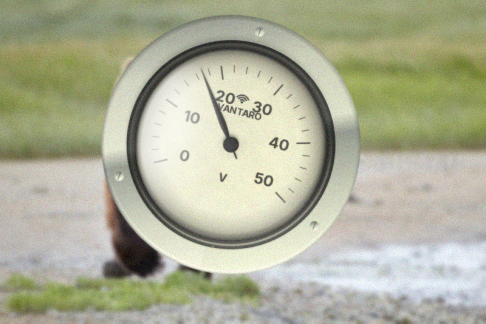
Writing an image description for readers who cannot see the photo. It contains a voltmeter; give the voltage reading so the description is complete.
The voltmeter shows 17 V
